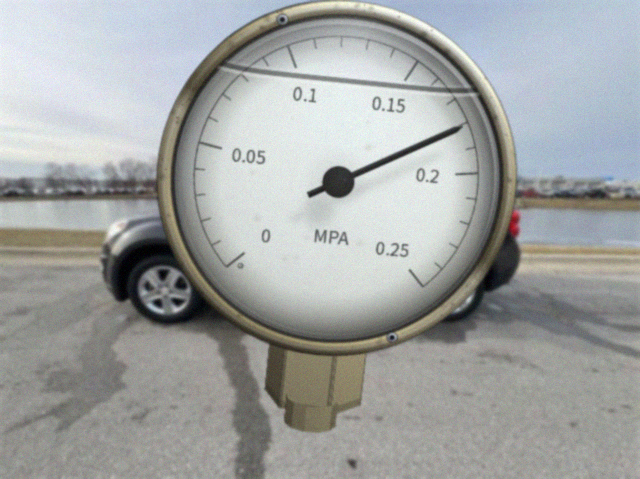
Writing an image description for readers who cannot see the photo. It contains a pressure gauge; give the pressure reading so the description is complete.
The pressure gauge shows 0.18 MPa
